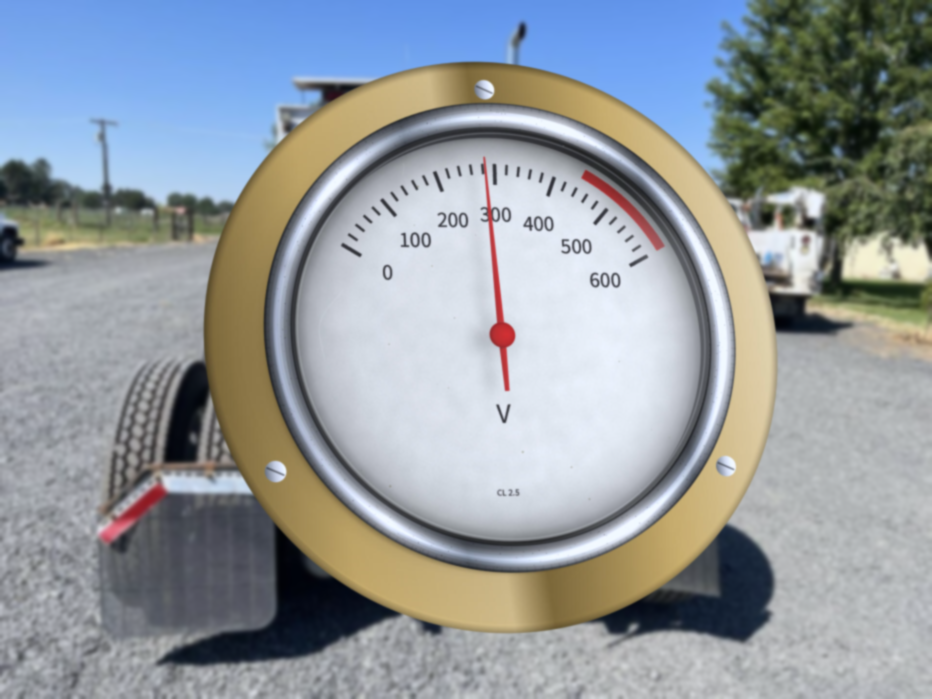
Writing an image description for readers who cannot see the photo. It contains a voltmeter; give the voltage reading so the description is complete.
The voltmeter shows 280 V
